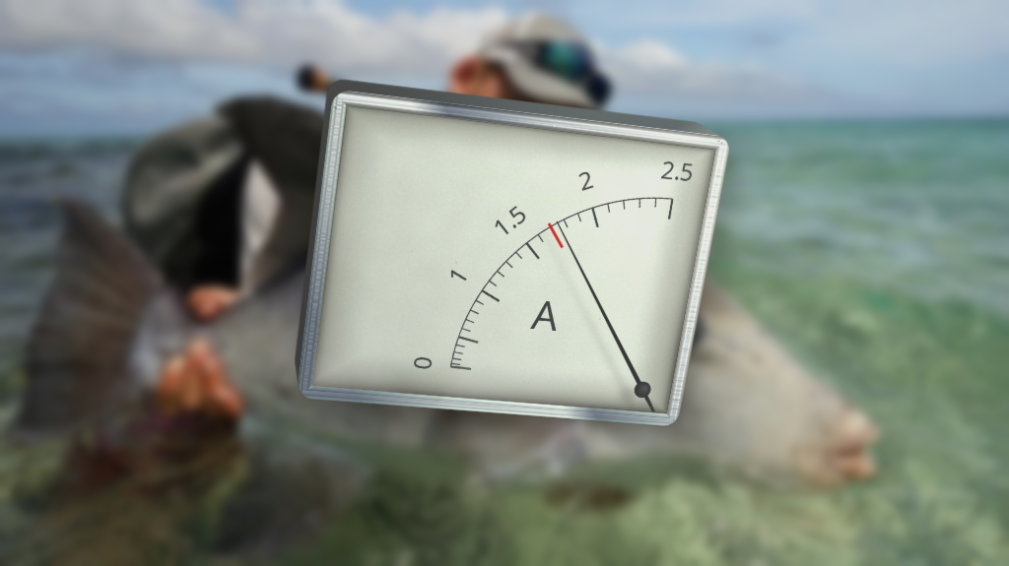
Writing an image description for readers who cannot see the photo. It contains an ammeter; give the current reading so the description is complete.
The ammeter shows 1.75 A
